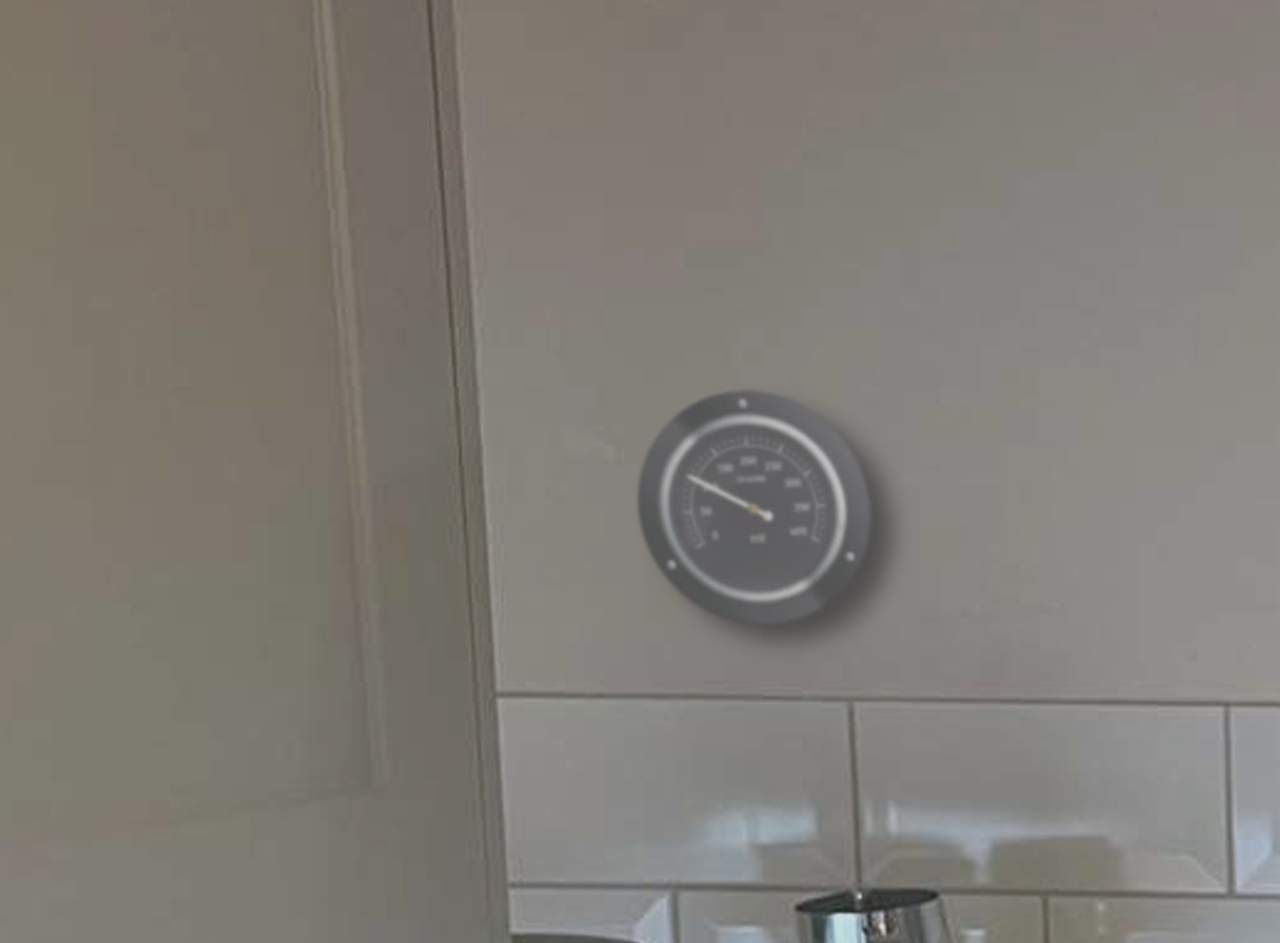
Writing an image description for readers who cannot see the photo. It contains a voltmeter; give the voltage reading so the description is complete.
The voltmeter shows 100 mV
